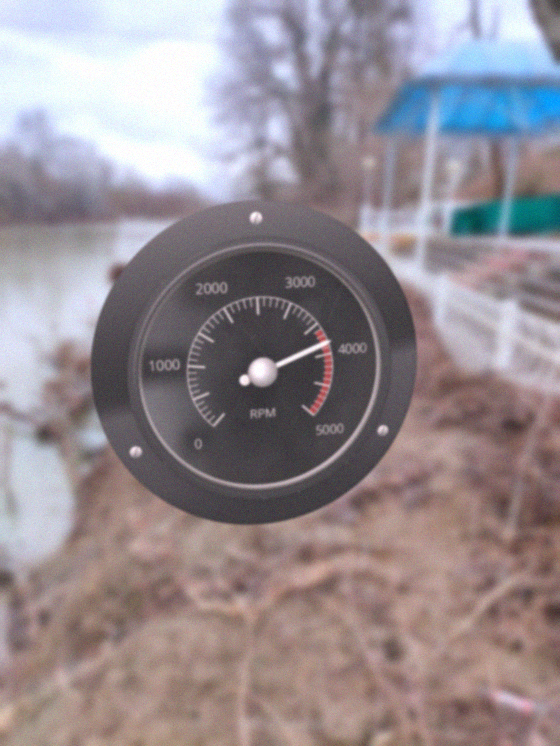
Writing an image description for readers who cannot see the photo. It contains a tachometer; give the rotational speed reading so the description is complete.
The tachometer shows 3800 rpm
